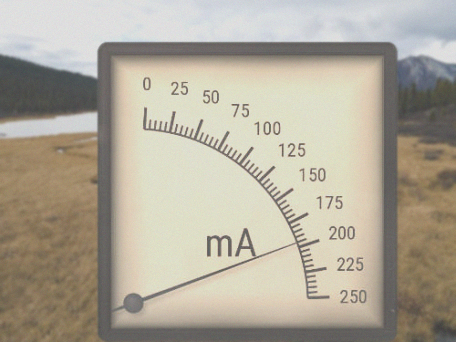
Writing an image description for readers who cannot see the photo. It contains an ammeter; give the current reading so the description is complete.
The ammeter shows 195 mA
